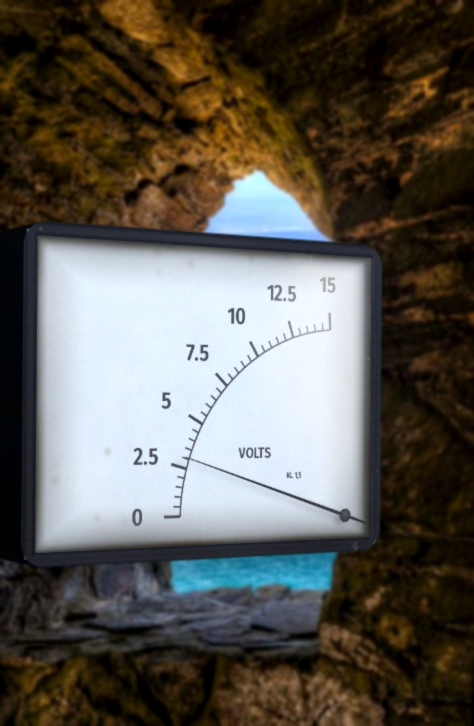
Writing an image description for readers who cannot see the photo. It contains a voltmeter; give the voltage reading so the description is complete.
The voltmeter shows 3 V
